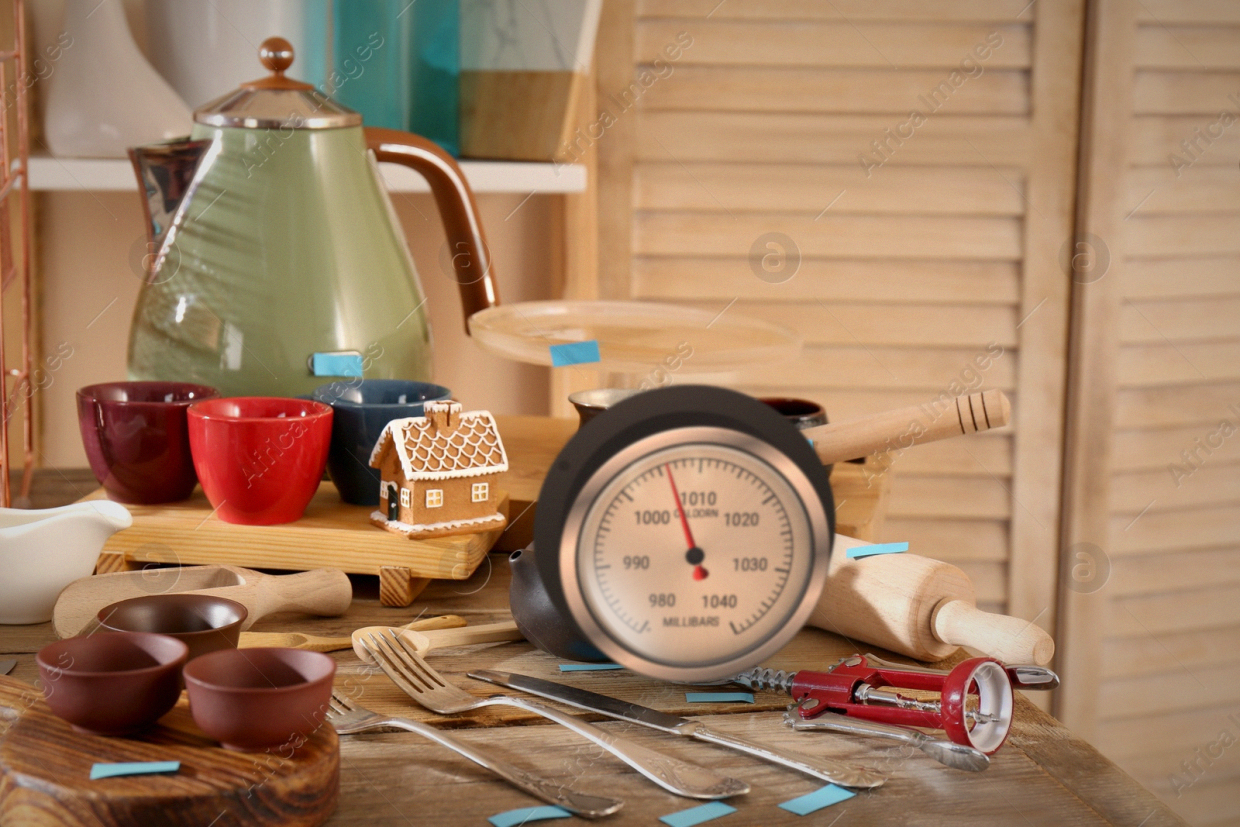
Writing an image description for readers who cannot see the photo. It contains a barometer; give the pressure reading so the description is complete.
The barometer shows 1006 mbar
